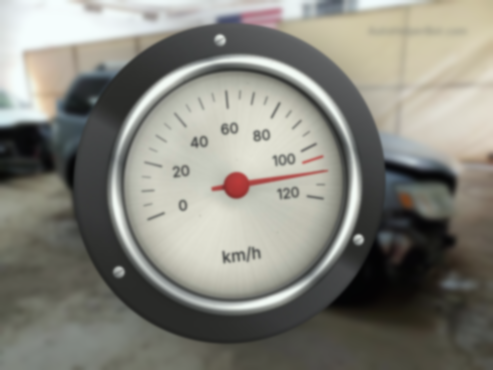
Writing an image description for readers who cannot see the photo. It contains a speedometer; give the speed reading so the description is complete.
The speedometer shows 110 km/h
